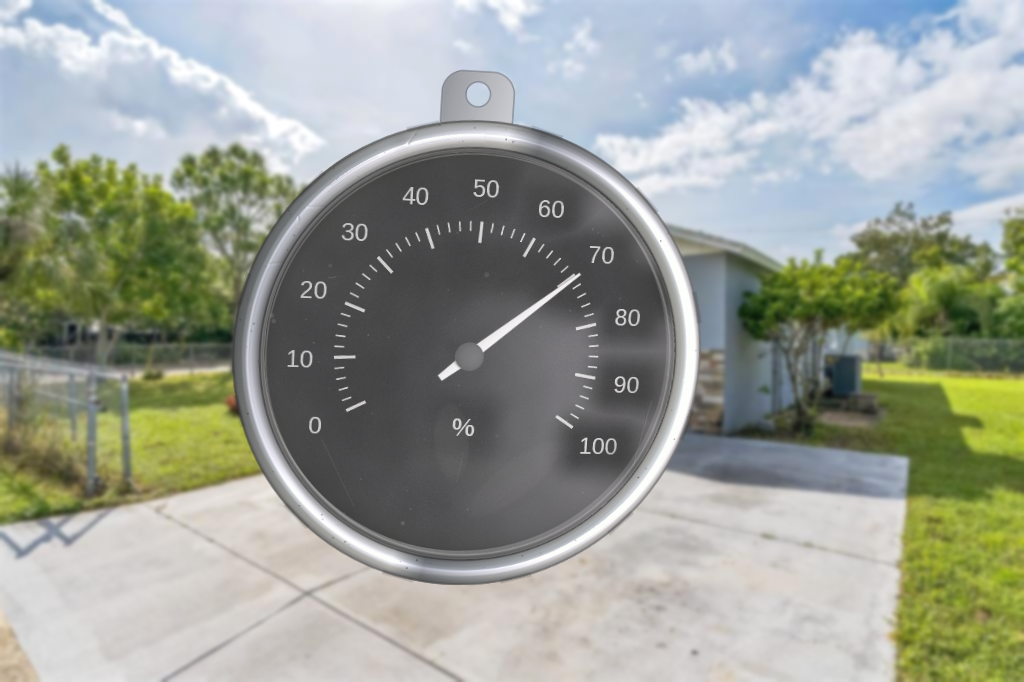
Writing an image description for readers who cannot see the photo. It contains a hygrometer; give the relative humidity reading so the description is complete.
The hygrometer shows 70 %
